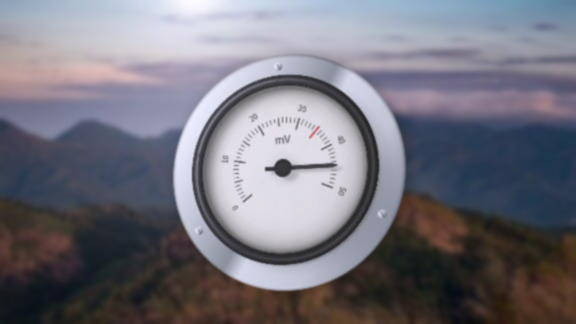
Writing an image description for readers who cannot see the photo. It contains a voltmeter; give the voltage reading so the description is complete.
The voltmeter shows 45 mV
